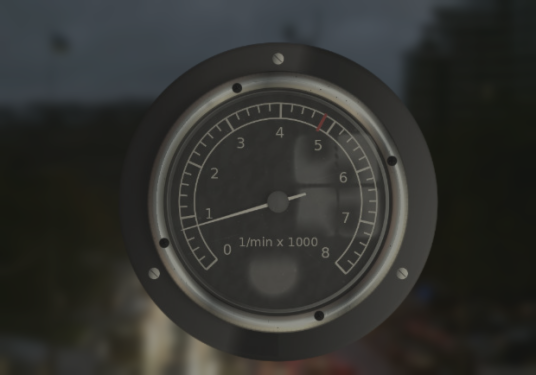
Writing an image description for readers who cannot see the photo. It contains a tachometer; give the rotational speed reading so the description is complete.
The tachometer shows 800 rpm
